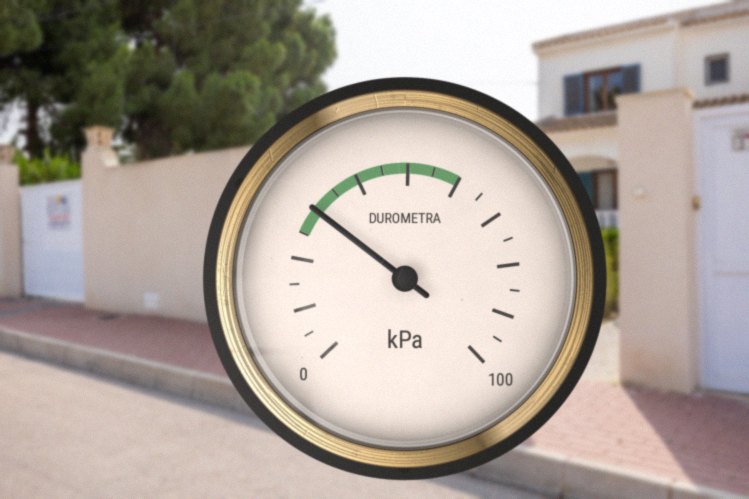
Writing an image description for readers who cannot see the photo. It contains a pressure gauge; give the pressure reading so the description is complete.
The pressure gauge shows 30 kPa
